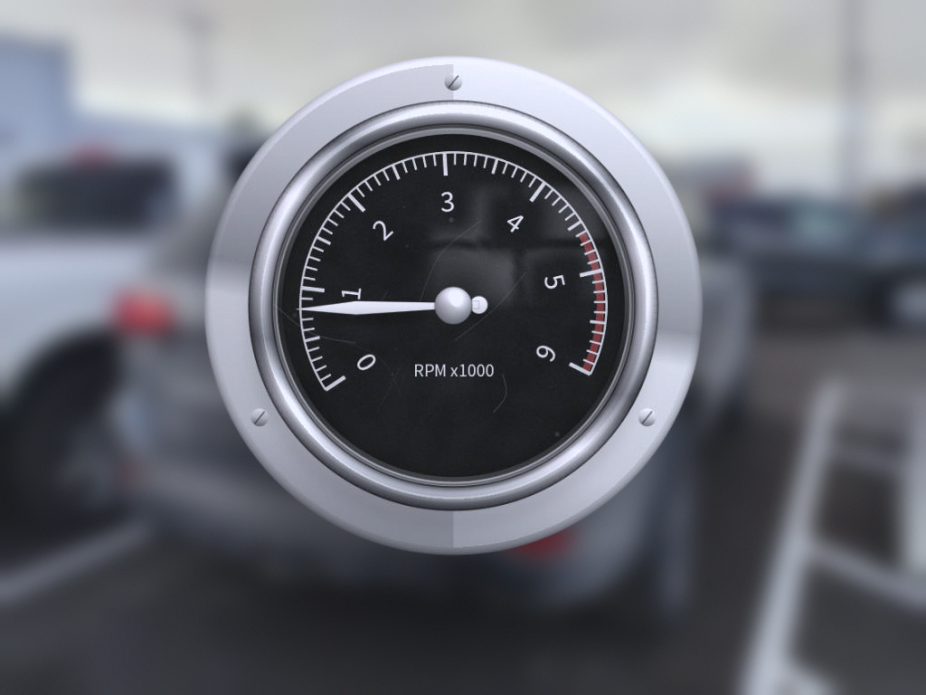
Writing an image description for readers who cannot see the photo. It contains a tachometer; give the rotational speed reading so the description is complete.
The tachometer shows 800 rpm
